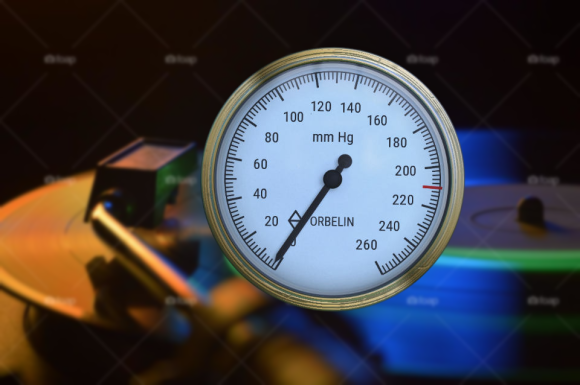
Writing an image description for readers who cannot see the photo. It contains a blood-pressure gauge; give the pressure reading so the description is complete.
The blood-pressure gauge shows 2 mmHg
